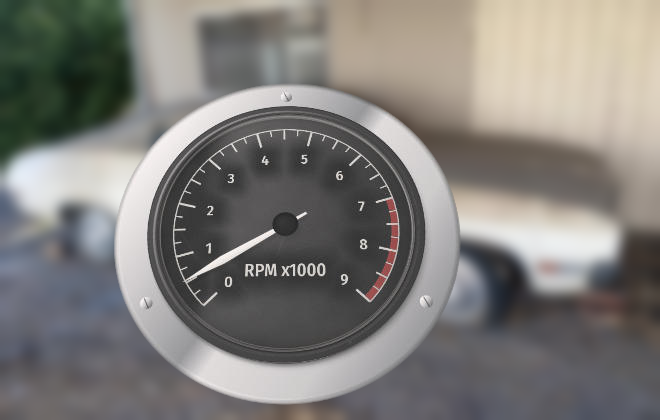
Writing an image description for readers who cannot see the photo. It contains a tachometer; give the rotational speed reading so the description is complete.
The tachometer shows 500 rpm
